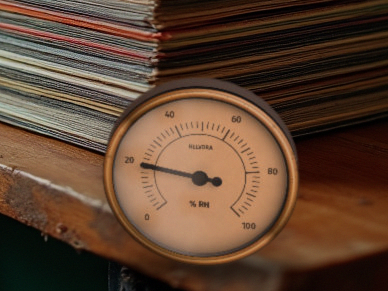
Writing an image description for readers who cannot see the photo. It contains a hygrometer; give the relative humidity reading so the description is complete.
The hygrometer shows 20 %
